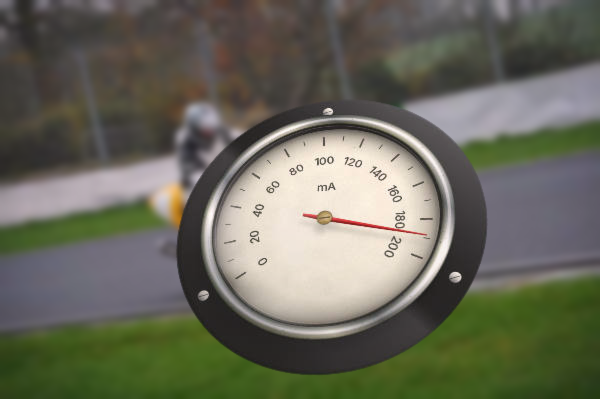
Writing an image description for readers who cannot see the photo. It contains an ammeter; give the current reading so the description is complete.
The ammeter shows 190 mA
